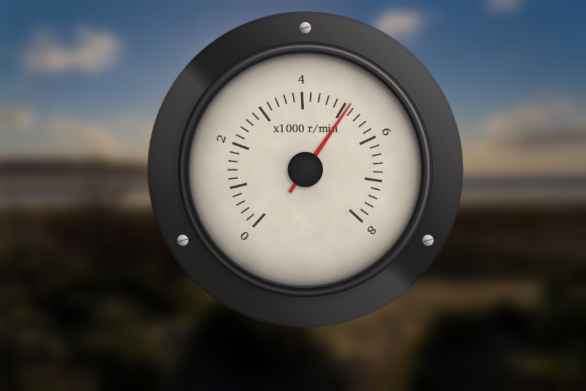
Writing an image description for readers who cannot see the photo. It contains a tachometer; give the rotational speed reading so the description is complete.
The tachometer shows 5100 rpm
